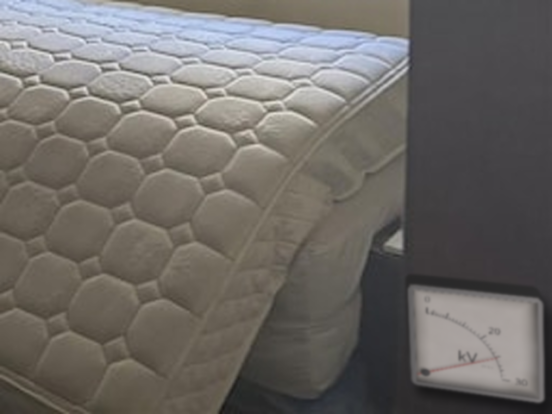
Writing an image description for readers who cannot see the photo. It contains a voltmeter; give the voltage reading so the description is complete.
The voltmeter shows 25 kV
